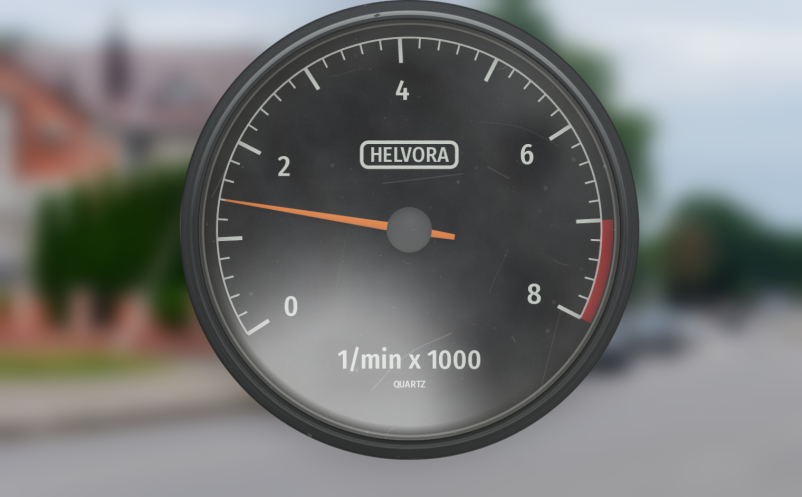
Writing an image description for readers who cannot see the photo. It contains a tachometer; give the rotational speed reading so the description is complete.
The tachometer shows 1400 rpm
